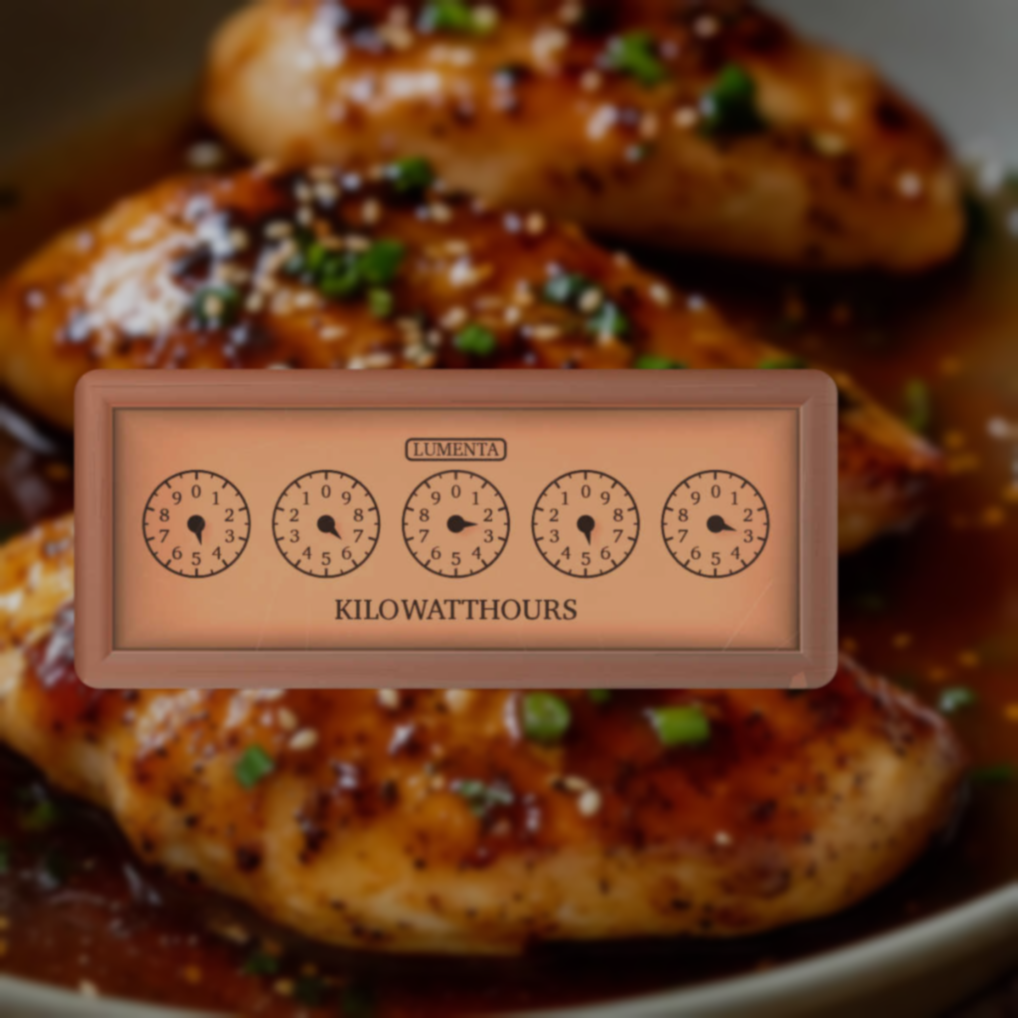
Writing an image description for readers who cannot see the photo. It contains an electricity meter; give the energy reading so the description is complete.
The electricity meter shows 46253 kWh
